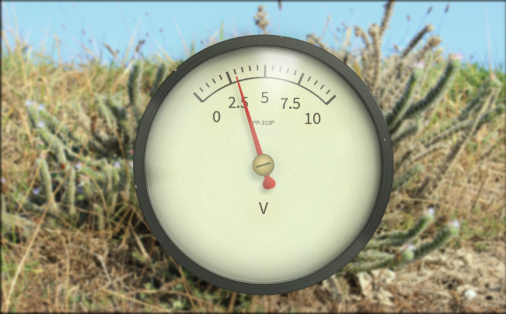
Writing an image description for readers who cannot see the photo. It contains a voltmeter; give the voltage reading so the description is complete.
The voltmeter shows 3 V
